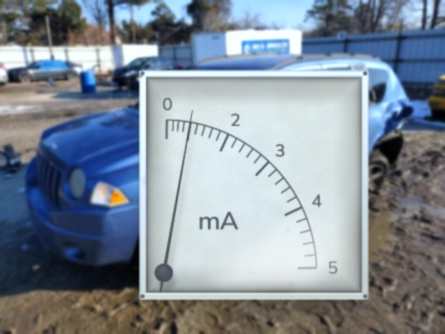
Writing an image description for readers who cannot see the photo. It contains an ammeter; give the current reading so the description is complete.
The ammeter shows 1 mA
